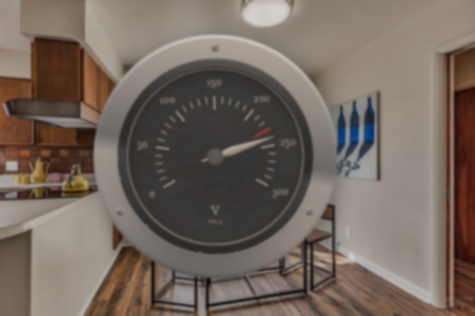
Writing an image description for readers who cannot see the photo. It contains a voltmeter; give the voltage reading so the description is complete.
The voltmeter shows 240 V
